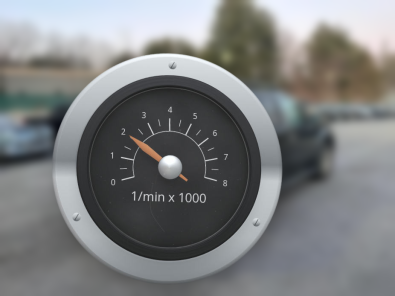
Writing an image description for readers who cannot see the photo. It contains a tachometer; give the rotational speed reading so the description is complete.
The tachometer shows 2000 rpm
